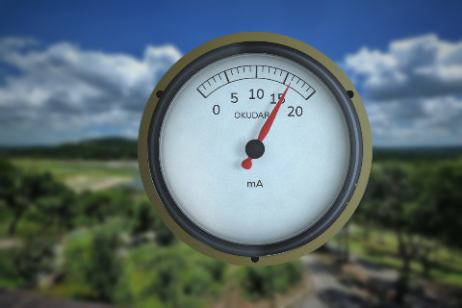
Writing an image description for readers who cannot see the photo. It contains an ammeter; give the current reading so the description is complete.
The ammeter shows 16 mA
